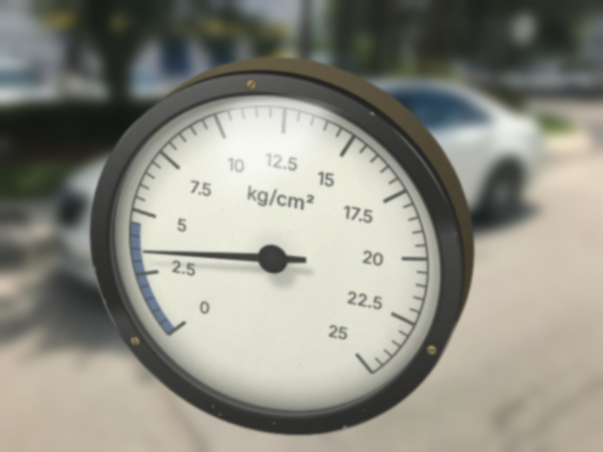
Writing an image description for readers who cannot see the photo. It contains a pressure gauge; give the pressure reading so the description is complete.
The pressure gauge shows 3.5 kg/cm²
